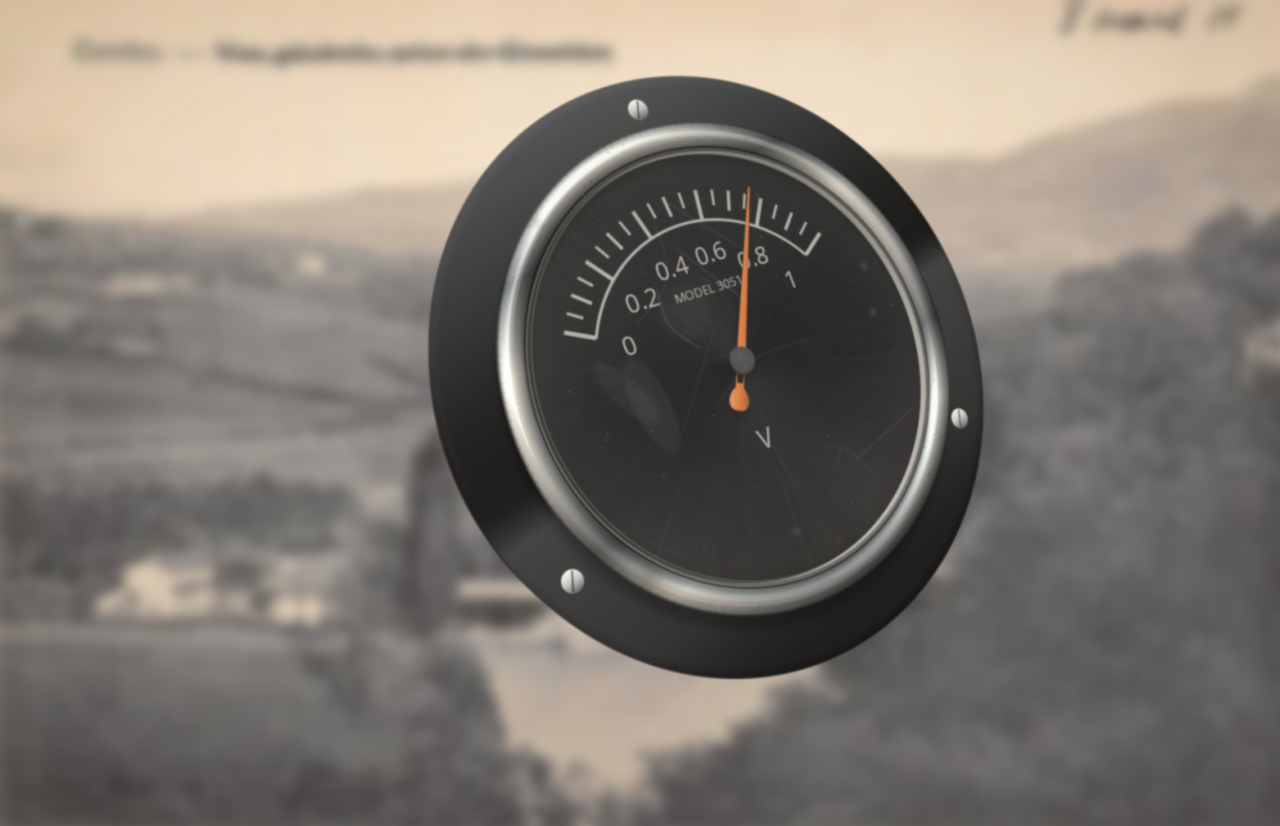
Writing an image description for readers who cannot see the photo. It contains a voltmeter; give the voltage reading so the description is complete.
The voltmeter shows 0.75 V
